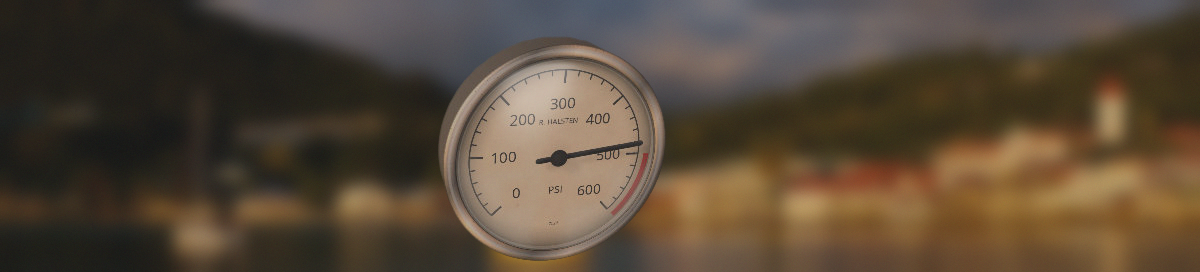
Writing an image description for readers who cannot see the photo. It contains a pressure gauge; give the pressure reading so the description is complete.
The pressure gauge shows 480 psi
